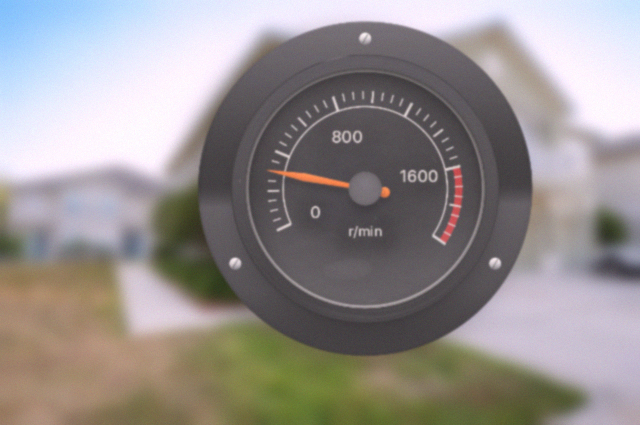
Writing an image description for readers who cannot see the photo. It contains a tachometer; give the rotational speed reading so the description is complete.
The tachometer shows 300 rpm
